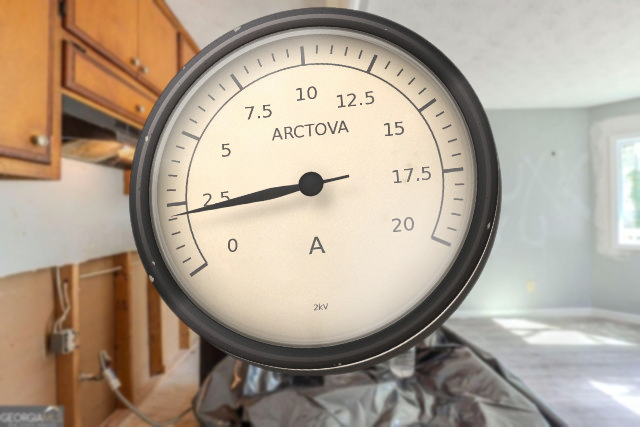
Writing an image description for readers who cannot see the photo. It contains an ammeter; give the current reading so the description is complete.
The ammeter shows 2 A
